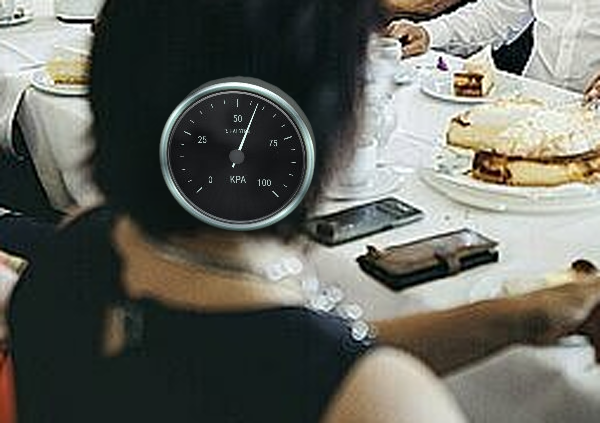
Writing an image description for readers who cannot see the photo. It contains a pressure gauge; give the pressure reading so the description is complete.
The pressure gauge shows 57.5 kPa
